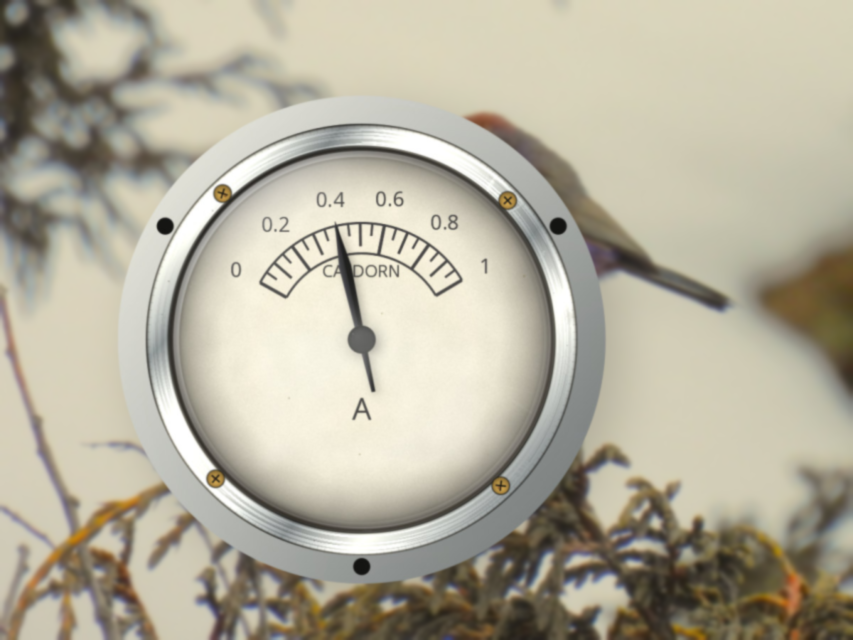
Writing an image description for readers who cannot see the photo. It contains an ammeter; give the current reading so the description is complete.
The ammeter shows 0.4 A
